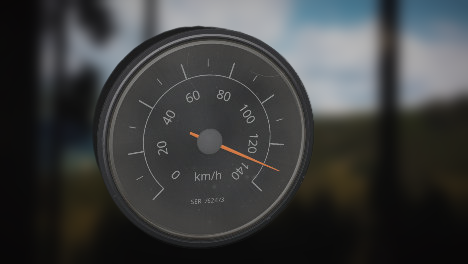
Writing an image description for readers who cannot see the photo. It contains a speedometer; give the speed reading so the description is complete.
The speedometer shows 130 km/h
